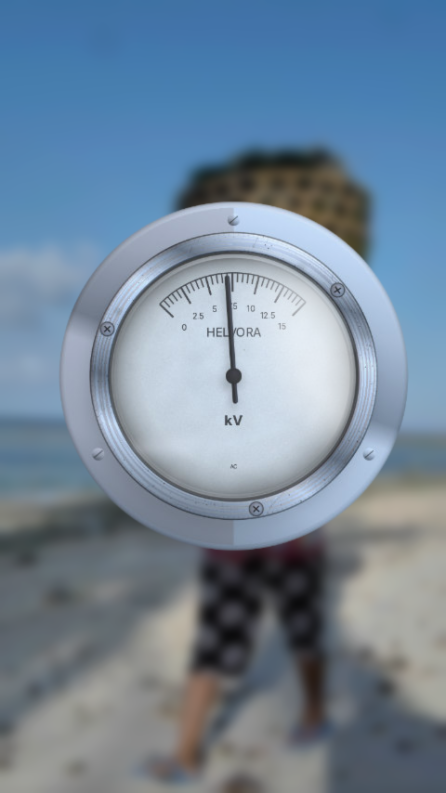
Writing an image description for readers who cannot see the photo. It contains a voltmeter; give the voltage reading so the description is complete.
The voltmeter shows 7 kV
